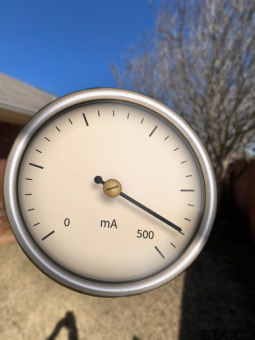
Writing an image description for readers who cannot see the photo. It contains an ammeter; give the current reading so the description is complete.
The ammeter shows 460 mA
